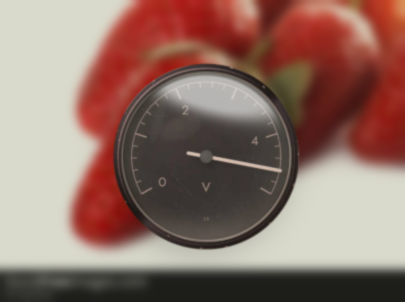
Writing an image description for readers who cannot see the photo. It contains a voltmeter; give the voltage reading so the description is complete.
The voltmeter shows 4.6 V
